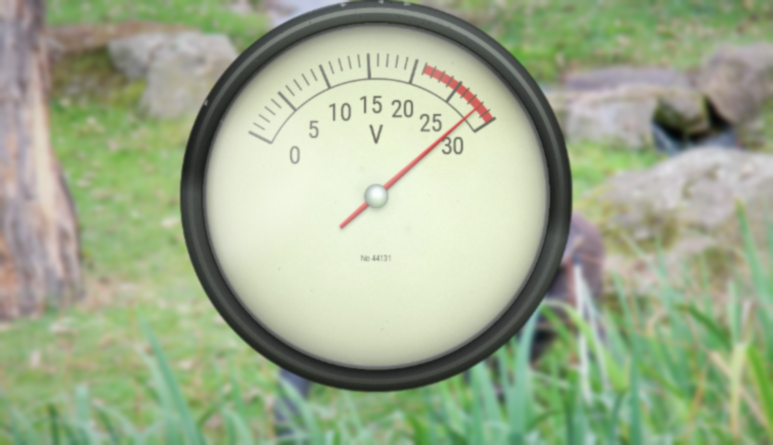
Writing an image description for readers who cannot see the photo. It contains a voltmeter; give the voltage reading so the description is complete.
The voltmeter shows 28 V
